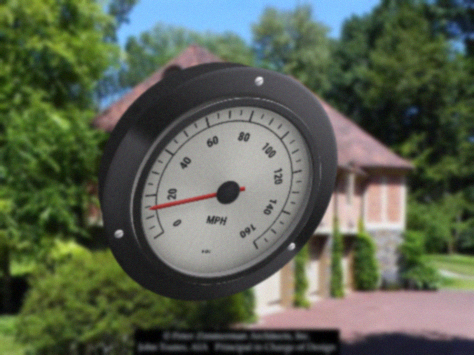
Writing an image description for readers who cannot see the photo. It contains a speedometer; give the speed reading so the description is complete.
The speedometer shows 15 mph
